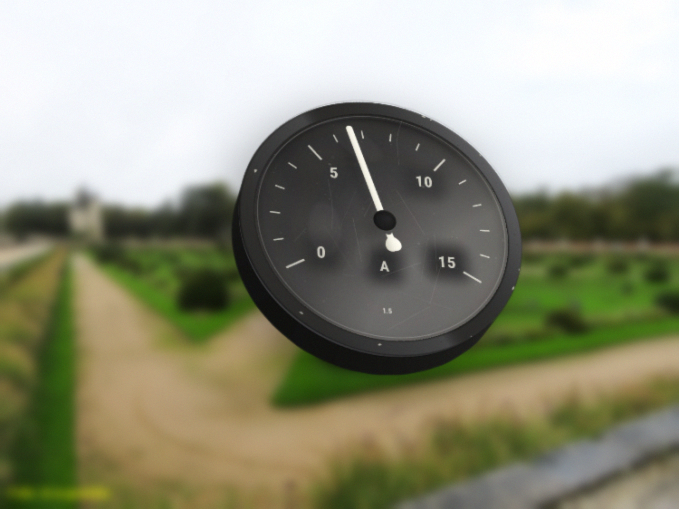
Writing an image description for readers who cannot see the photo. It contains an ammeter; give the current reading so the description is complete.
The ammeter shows 6.5 A
